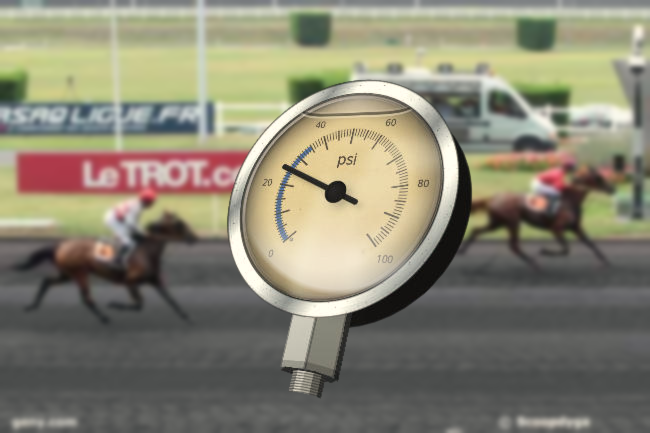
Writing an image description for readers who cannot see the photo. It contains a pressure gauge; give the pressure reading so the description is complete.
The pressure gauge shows 25 psi
